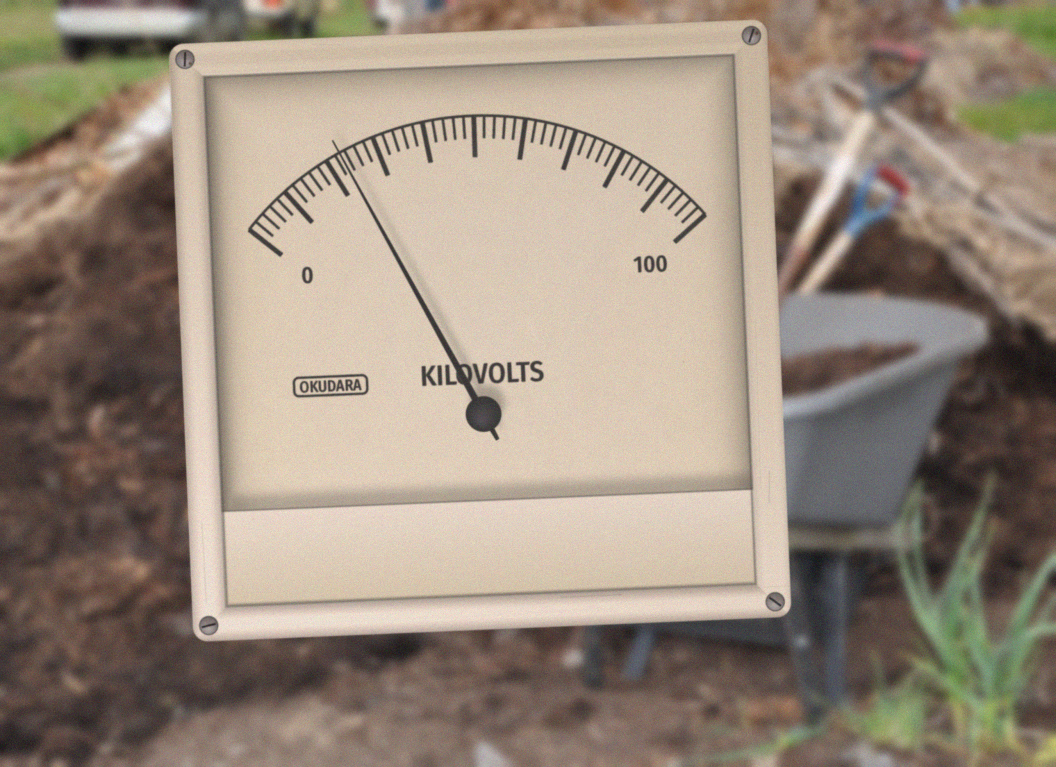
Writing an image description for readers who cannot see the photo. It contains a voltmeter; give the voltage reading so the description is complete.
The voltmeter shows 23 kV
